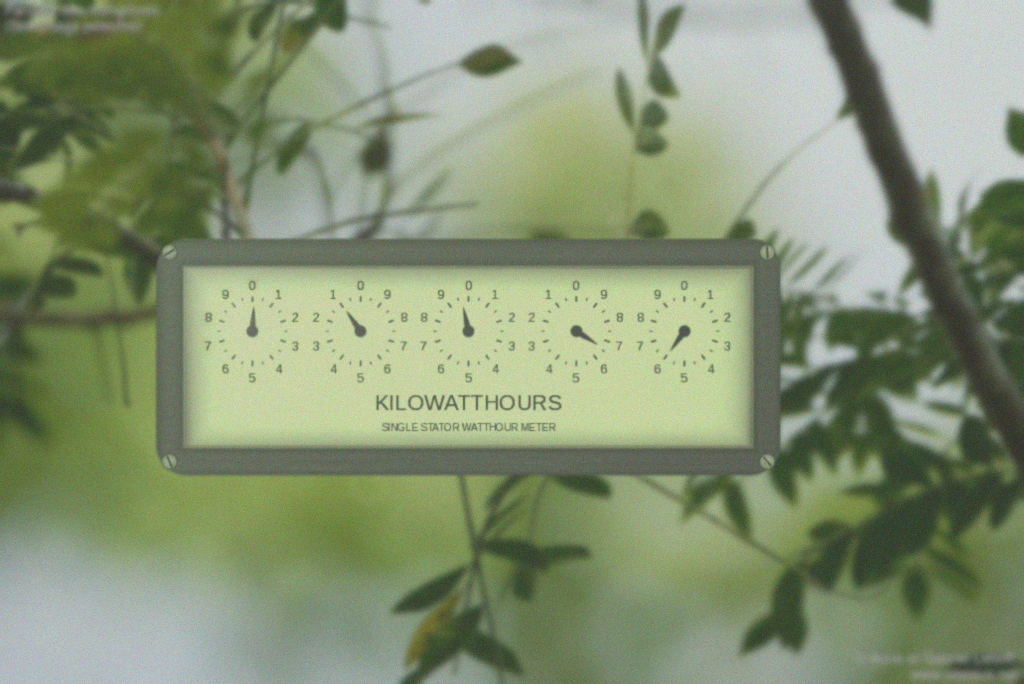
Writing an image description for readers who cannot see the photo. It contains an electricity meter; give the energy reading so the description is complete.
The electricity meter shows 966 kWh
